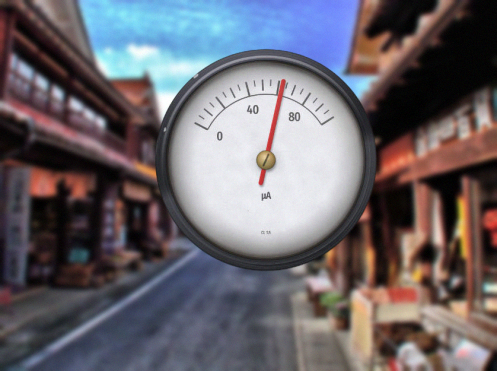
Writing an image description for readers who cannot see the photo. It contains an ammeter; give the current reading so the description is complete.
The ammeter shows 62.5 µA
